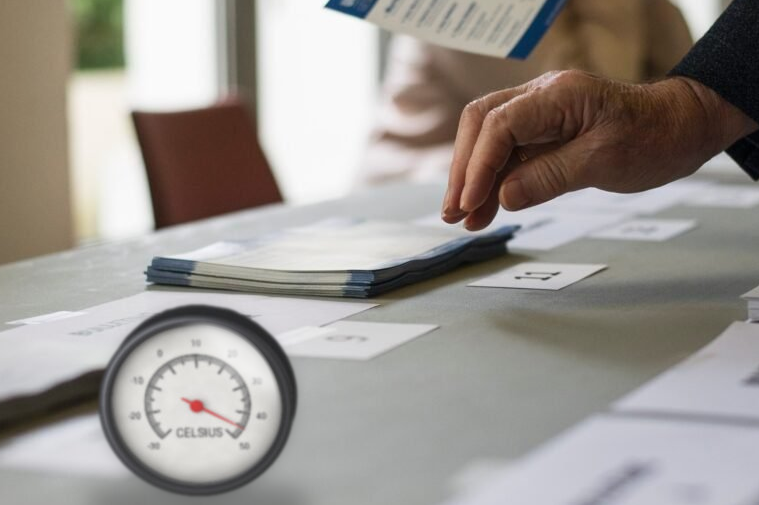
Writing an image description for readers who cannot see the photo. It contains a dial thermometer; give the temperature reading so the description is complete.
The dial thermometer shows 45 °C
